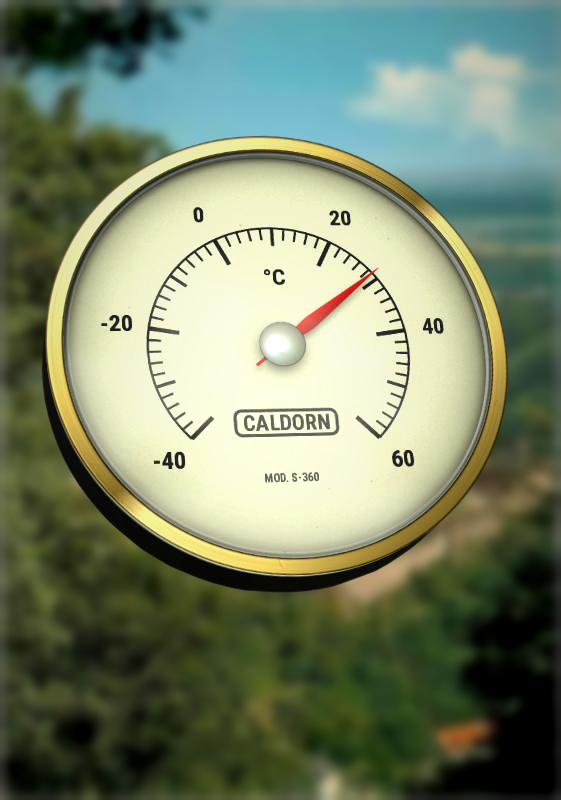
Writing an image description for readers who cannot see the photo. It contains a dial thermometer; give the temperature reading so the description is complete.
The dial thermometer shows 29 °C
